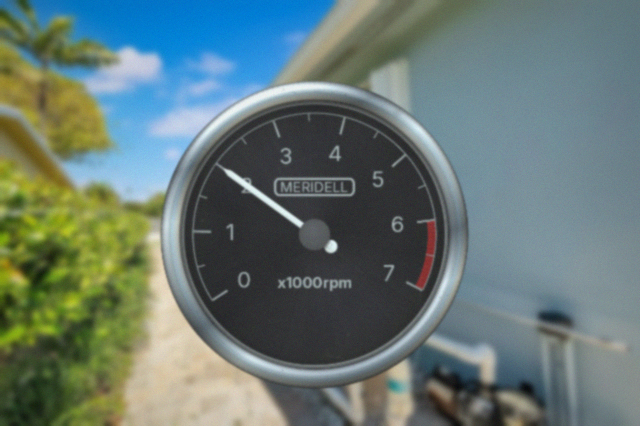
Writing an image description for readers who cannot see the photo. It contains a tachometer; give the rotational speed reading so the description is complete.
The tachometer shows 2000 rpm
